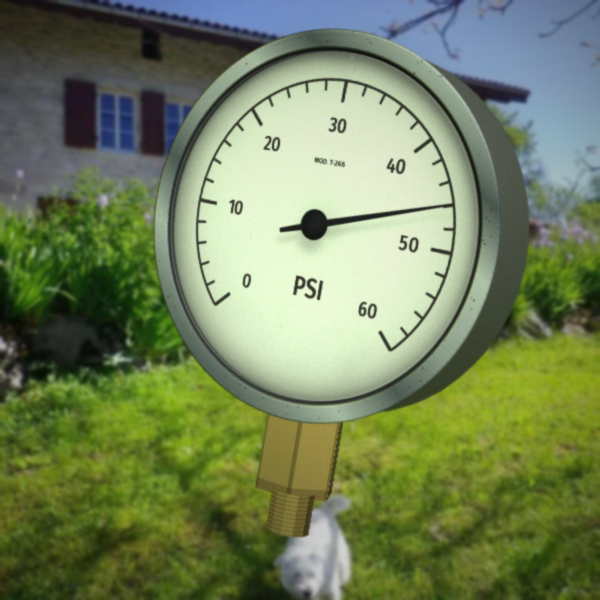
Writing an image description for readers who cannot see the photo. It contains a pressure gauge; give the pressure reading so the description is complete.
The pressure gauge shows 46 psi
